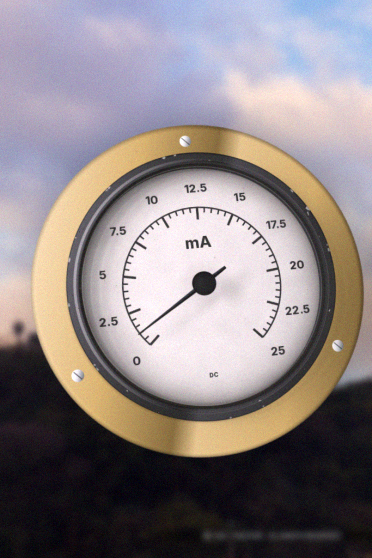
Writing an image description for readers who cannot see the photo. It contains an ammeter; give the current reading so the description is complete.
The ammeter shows 1 mA
